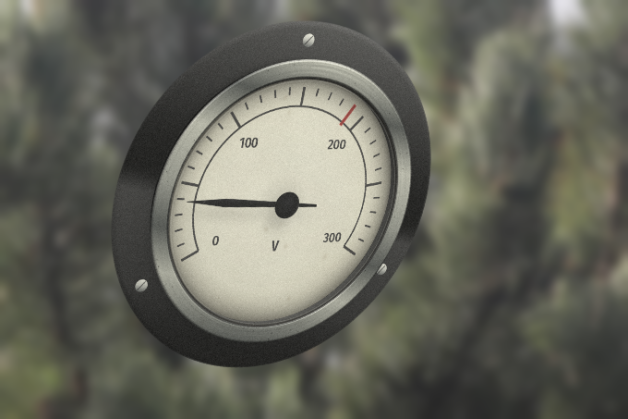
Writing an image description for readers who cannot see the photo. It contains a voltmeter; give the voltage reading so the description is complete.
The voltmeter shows 40 V
